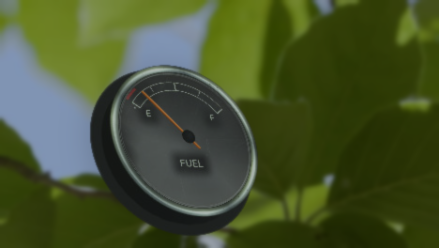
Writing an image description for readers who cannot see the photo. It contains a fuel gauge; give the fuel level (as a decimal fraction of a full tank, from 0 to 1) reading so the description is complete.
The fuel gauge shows 0.125
